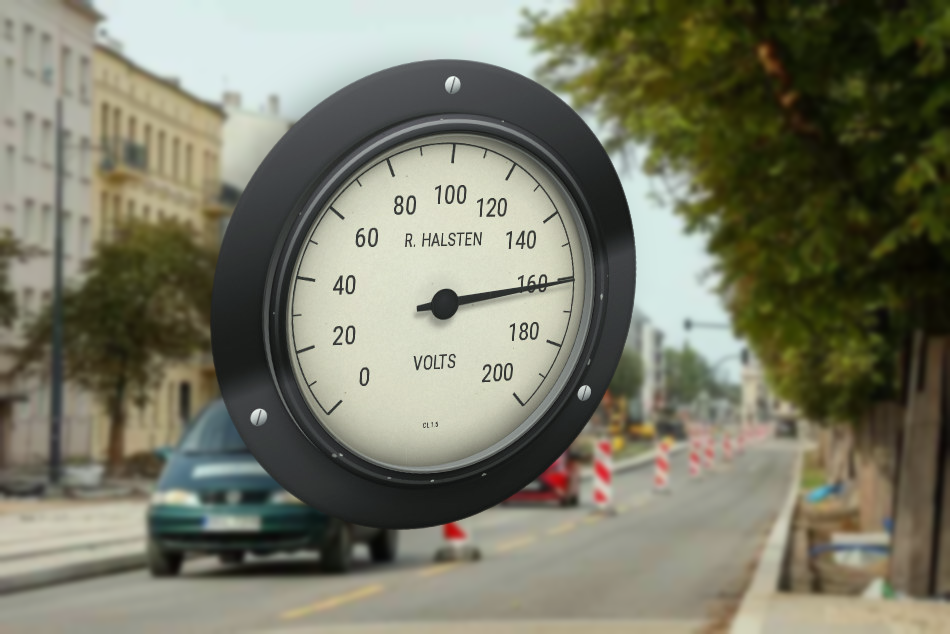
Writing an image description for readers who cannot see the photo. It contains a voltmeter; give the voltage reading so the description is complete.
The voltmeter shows 160 V
